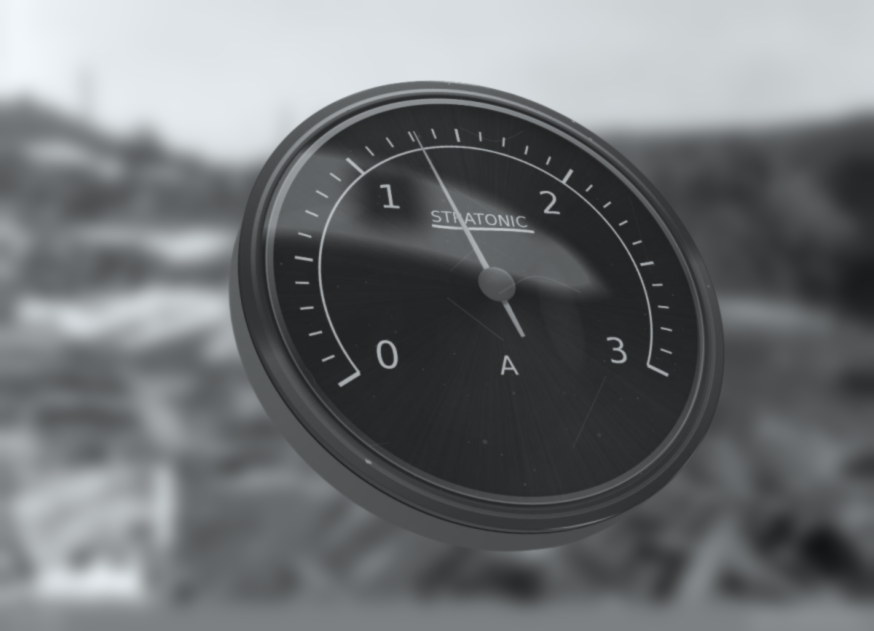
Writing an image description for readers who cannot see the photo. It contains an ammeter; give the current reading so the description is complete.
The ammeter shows 1.3 A
